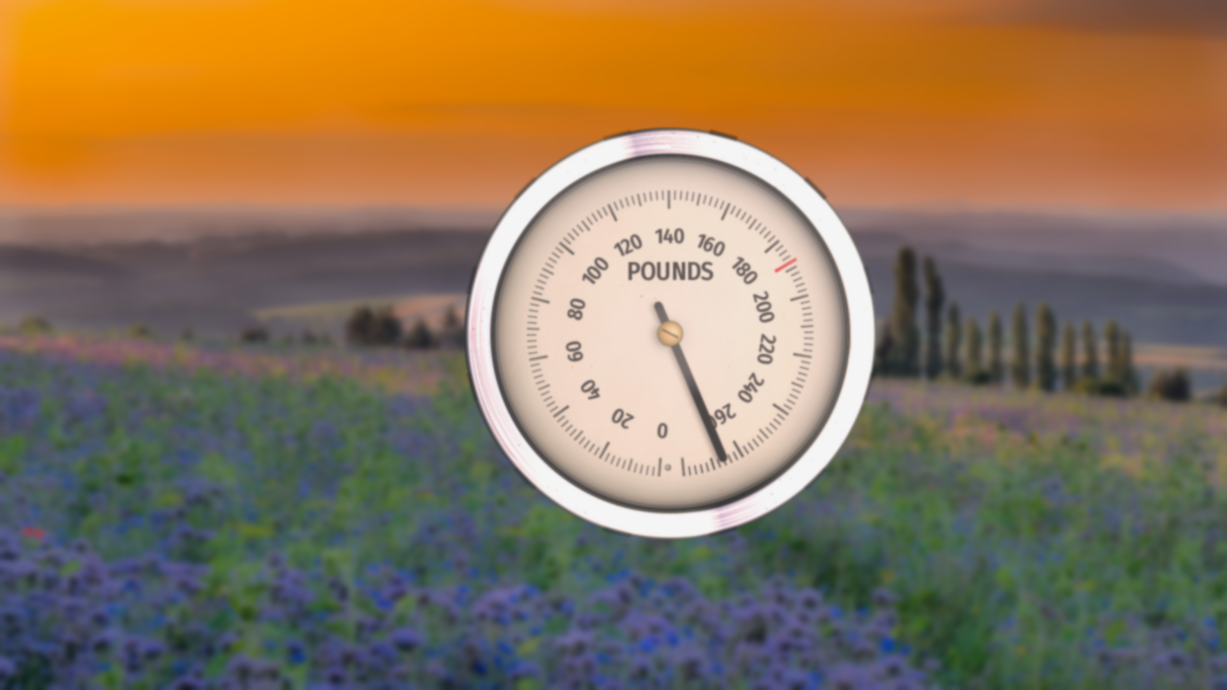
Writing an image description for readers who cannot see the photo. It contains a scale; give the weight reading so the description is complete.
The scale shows 266 lb
